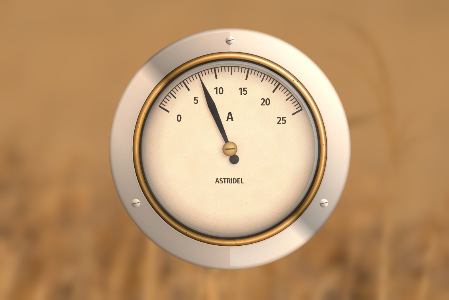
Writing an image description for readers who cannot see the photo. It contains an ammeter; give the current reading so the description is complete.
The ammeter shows 7.5 A
